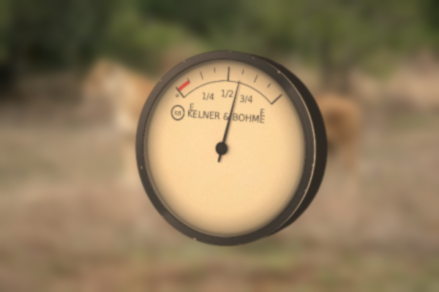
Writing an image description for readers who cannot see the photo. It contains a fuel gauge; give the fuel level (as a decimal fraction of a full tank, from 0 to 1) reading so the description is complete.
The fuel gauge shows 0.625
